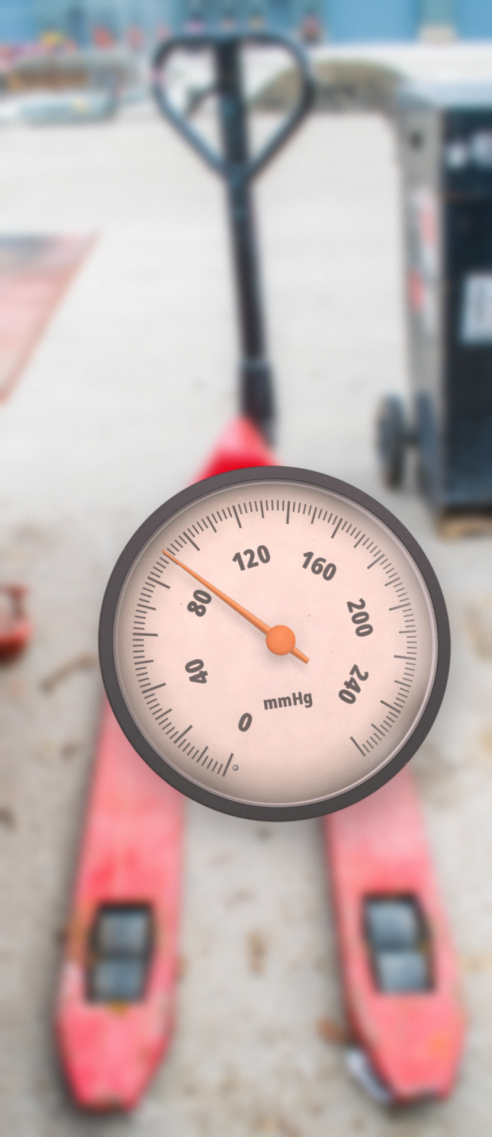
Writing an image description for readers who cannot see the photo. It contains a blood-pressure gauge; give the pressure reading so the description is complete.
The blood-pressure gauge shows 90 mmHg
